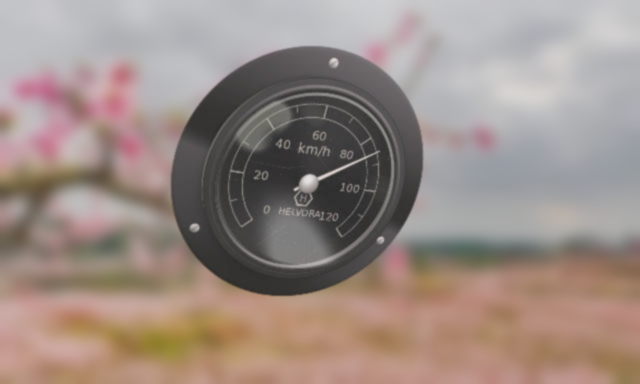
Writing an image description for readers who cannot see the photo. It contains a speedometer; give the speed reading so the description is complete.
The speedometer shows 85 km/h
